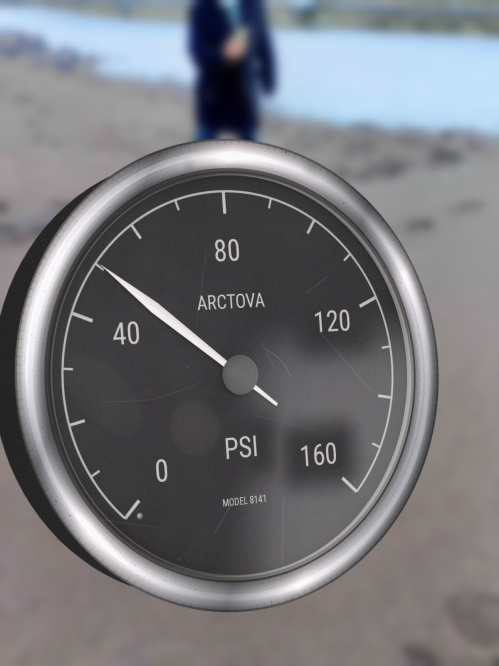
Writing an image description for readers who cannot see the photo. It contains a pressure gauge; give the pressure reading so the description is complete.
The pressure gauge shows 50 psi
